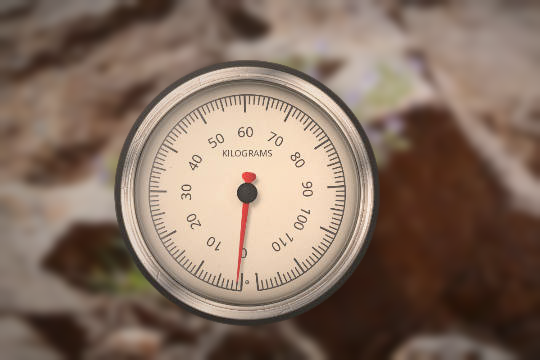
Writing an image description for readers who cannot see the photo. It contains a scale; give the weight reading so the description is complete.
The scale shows 1 kg
